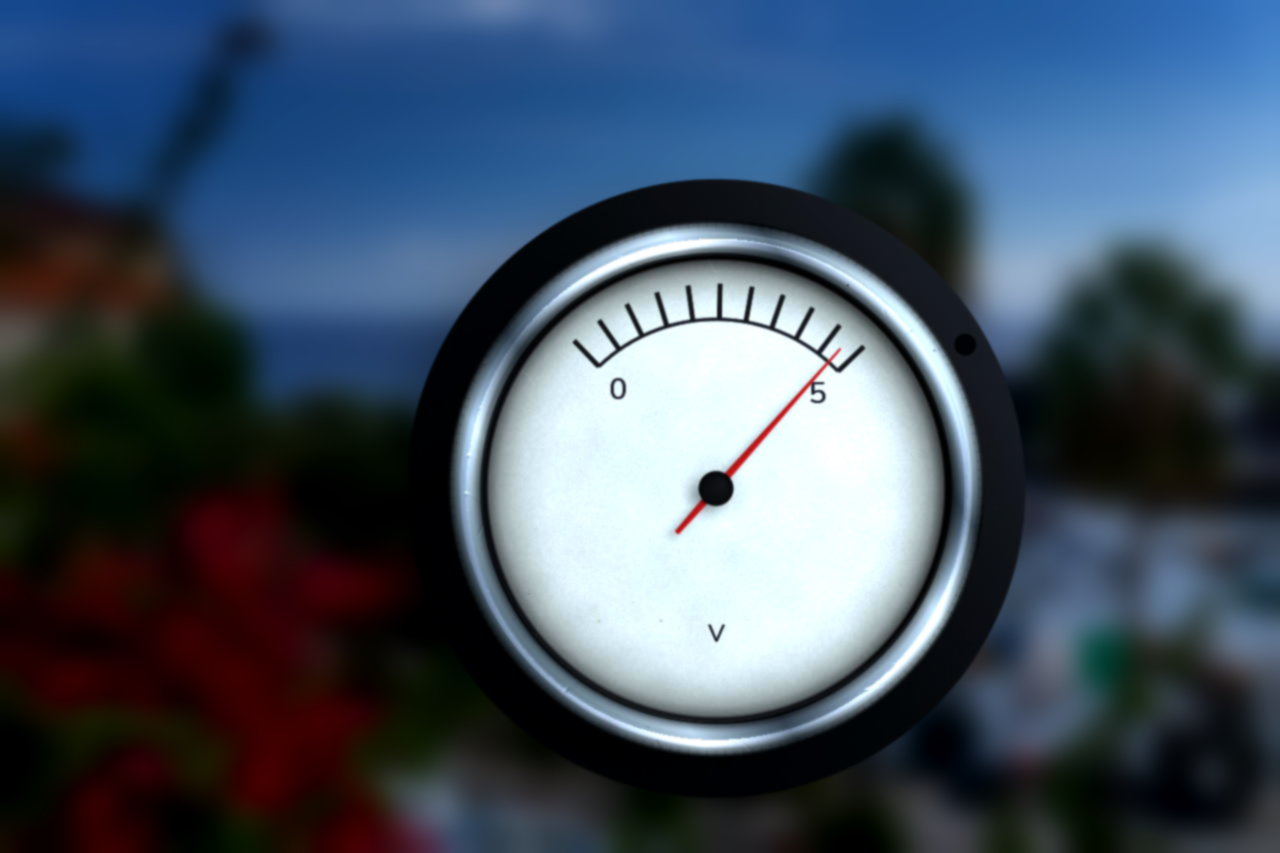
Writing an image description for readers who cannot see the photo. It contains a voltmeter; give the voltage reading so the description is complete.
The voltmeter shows 4.75 V
